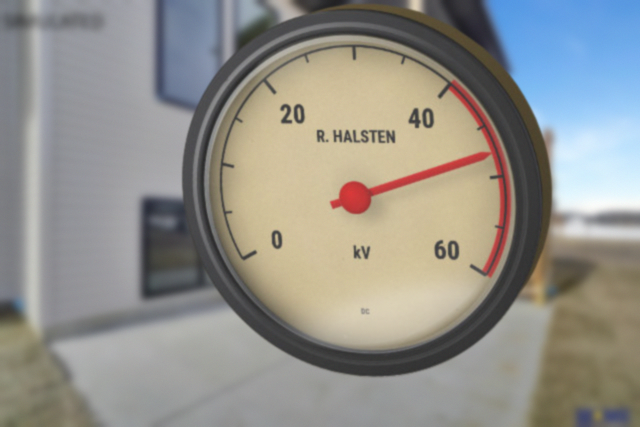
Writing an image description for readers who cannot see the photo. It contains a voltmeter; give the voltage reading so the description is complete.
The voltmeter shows 47.5 kV
